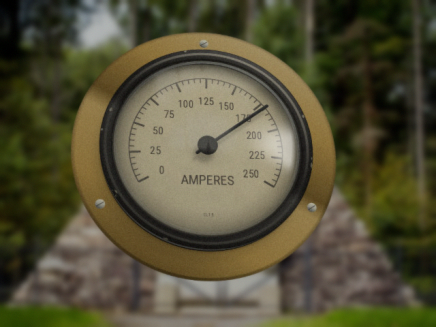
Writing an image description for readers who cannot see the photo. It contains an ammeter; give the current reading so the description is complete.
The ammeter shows 180 A
